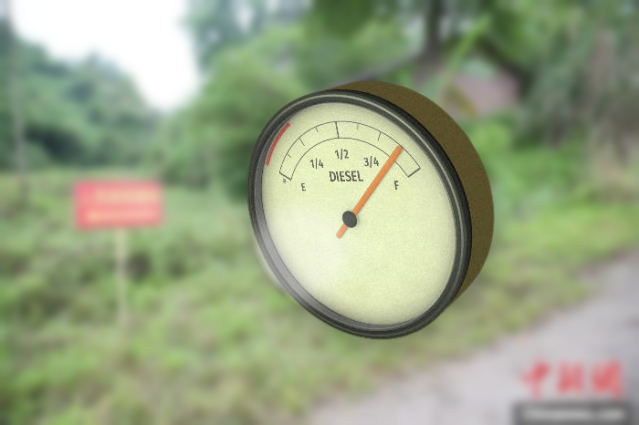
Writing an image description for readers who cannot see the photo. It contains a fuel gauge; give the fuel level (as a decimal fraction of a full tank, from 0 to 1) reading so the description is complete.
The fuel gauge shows 0.875
